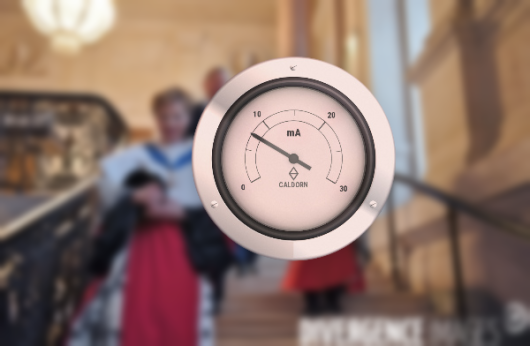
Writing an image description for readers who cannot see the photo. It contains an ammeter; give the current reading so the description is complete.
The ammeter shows 7.5 mA
